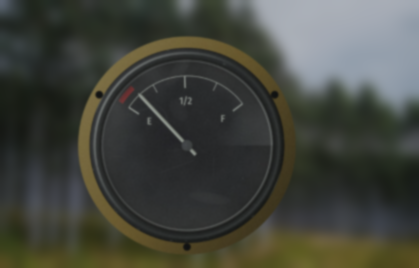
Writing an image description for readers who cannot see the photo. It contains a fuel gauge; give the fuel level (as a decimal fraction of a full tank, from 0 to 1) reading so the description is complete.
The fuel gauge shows 0.125
